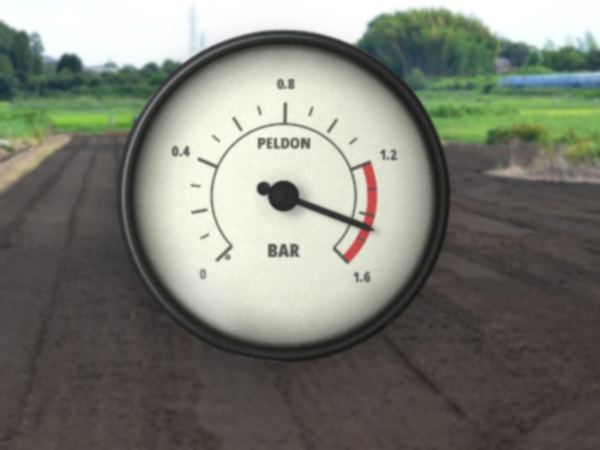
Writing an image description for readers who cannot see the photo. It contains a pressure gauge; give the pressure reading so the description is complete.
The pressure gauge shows 1.45 bar
